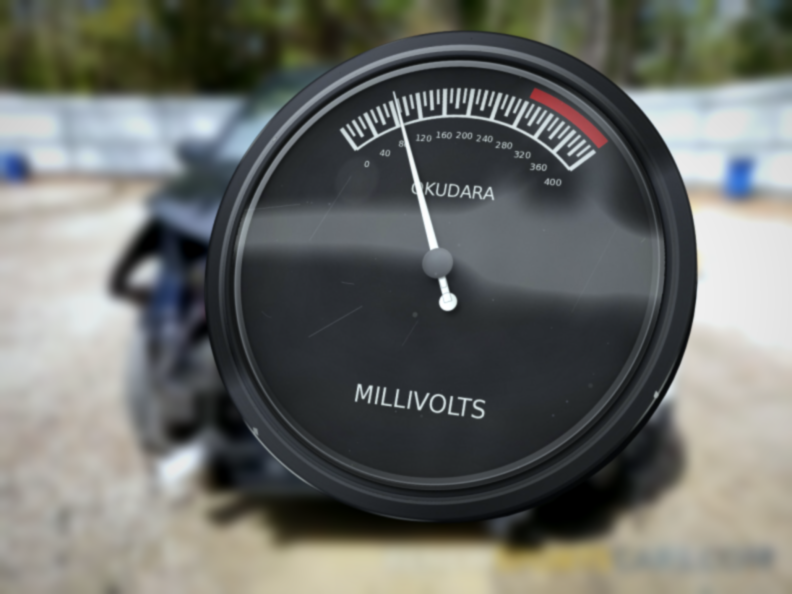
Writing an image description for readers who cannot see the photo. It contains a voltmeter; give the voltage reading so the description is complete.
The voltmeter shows 90 mV
